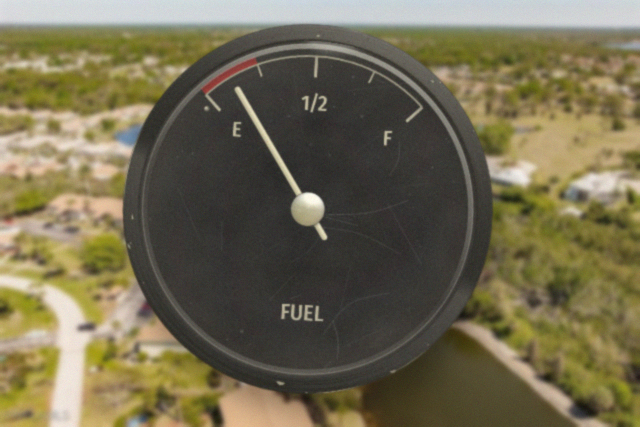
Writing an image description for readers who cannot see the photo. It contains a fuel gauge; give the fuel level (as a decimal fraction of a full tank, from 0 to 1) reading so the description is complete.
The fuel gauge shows 0.125
